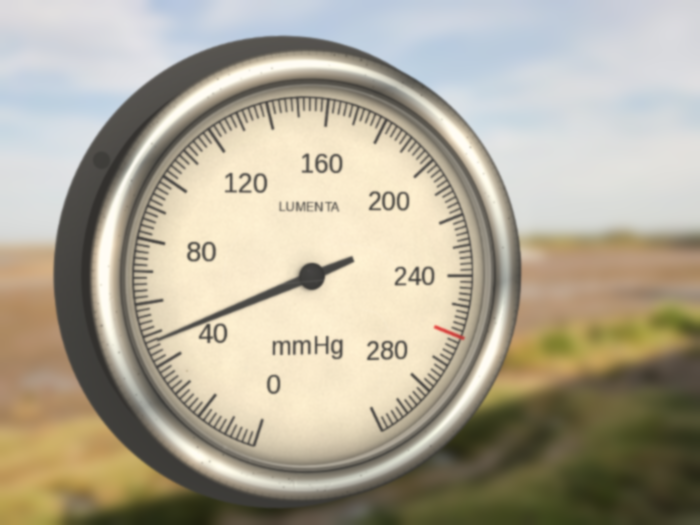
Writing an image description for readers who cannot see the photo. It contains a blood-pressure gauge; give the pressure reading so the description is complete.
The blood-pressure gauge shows 48 mmHg
